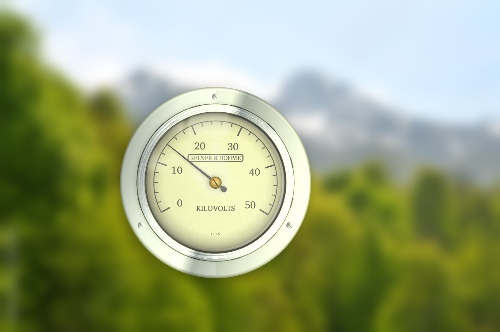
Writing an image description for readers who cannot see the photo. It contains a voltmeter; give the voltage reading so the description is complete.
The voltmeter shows 14 kV
